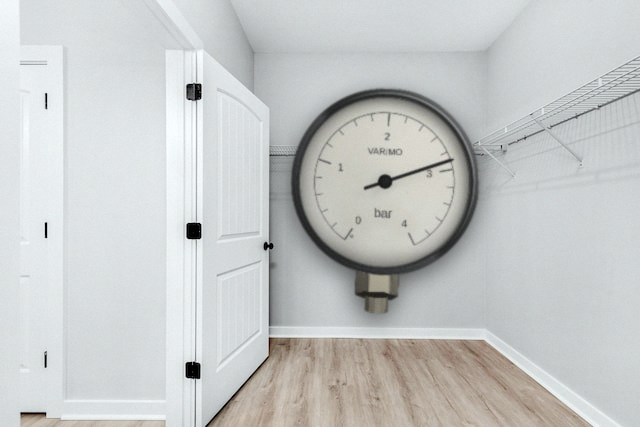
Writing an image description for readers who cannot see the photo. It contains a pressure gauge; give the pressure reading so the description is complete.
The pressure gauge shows 2.9 bar
